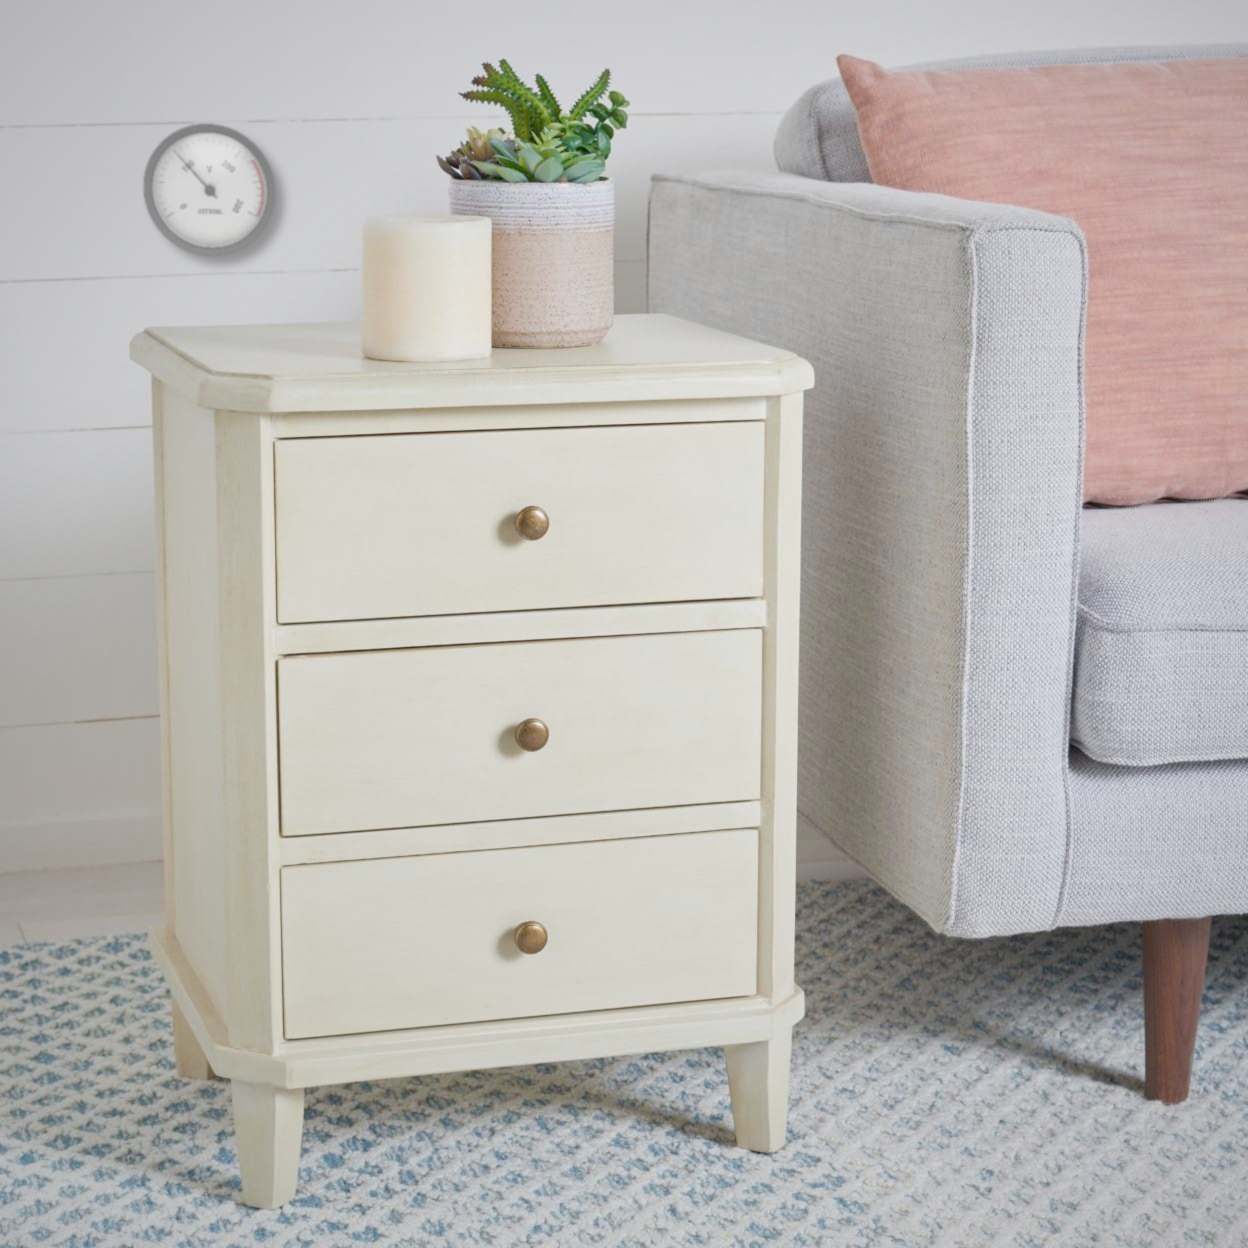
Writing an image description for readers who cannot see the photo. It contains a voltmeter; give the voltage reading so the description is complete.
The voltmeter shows 100 V
